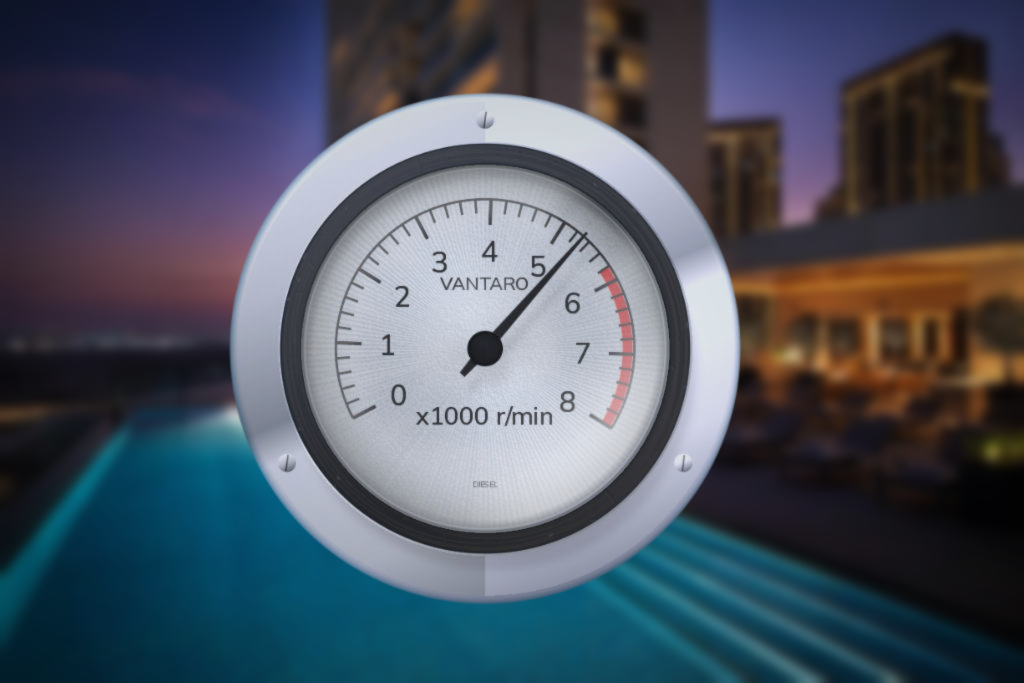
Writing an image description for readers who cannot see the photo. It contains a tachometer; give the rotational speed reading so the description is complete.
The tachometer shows 5300 rpm
